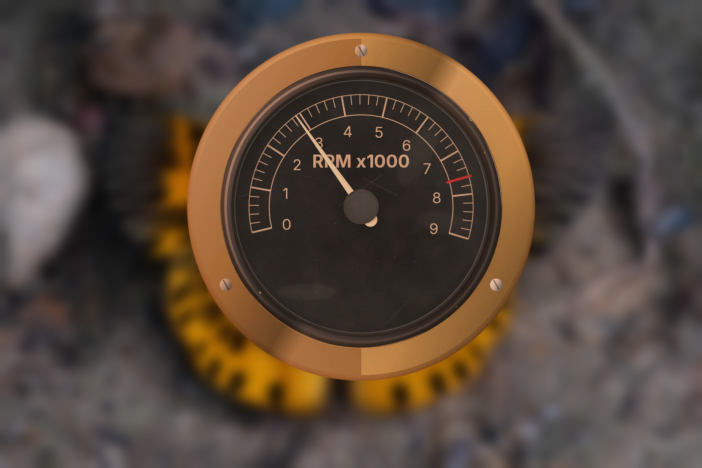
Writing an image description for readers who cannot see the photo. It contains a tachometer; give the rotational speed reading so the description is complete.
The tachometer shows 2900 rpm
